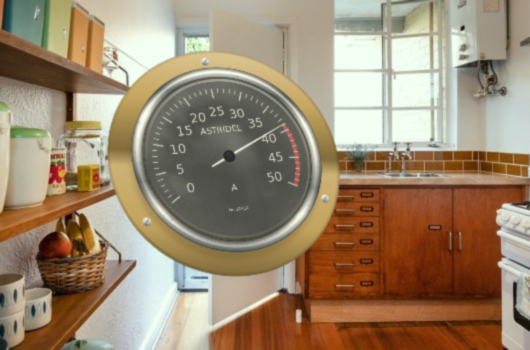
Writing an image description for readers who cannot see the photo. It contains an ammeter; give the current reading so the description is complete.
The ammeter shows 39 A
